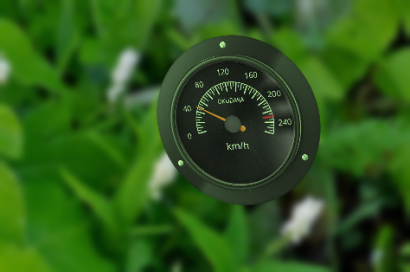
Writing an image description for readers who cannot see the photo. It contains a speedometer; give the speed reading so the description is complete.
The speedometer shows 50 km/h
